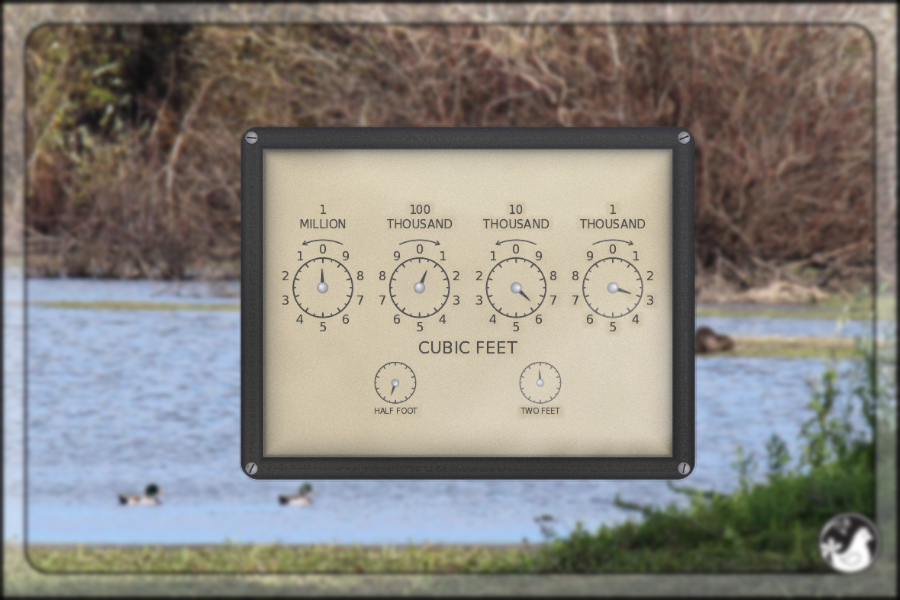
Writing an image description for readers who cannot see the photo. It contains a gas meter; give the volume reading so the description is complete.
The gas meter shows 6300 ft³
